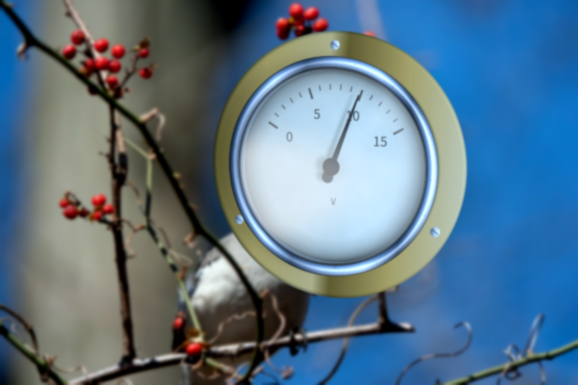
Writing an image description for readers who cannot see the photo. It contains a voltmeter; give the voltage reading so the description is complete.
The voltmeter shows 10 V
